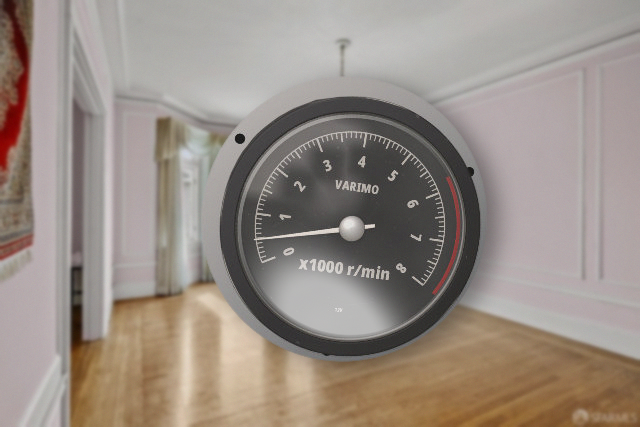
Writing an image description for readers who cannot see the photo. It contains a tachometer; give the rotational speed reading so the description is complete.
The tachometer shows 500 rpm
